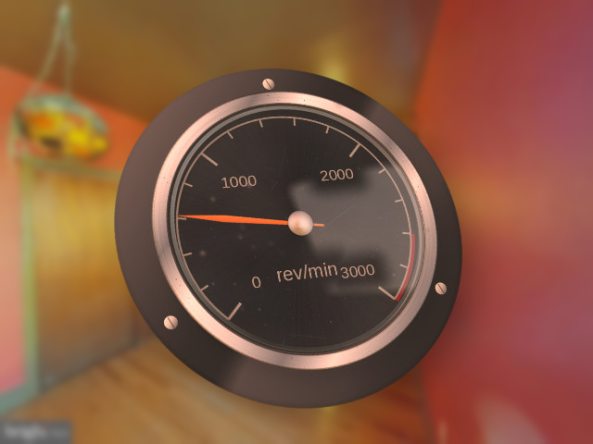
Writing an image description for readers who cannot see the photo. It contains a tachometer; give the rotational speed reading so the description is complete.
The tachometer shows 600 rpm
